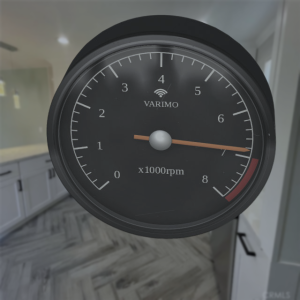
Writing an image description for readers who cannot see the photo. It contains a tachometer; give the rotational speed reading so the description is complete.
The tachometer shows 6800 rpm
